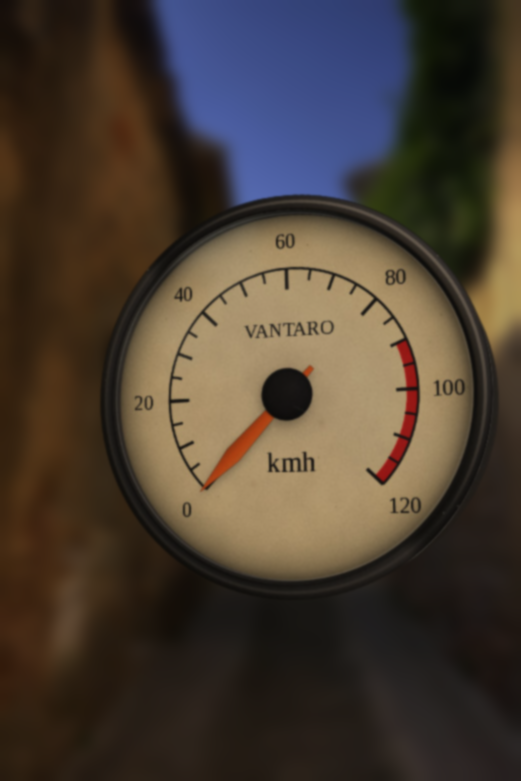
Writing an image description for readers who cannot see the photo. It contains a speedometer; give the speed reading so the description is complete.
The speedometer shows 0 km/h
